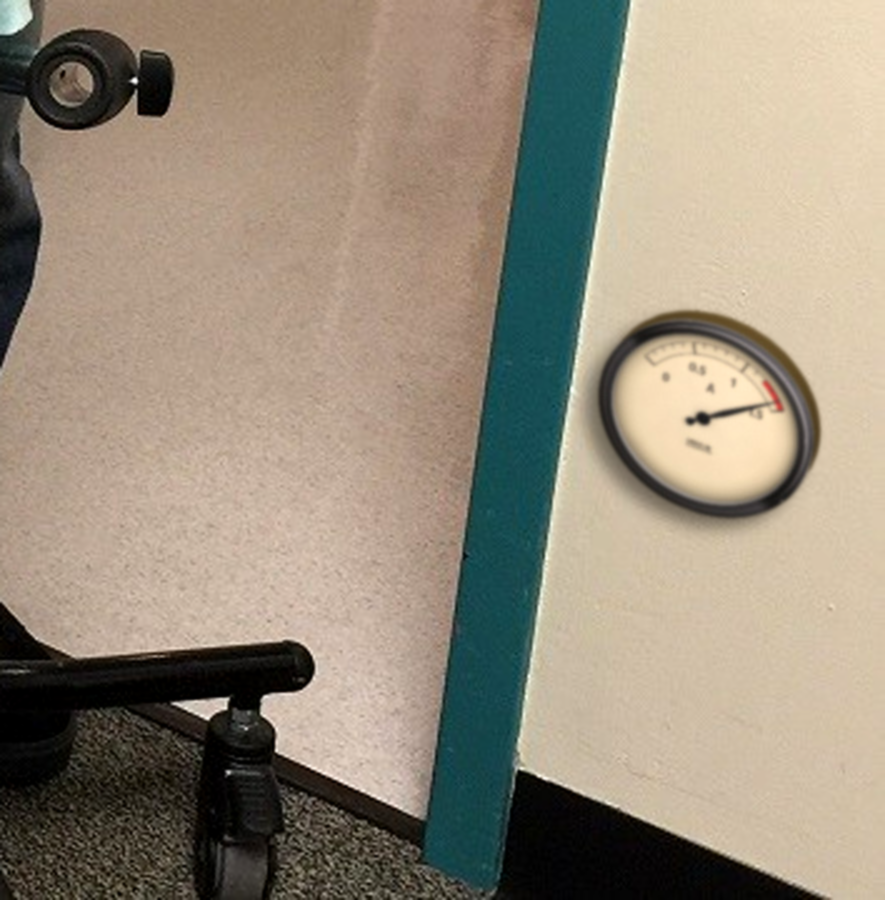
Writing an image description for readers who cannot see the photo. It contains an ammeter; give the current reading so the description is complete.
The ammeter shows 1.4 A
